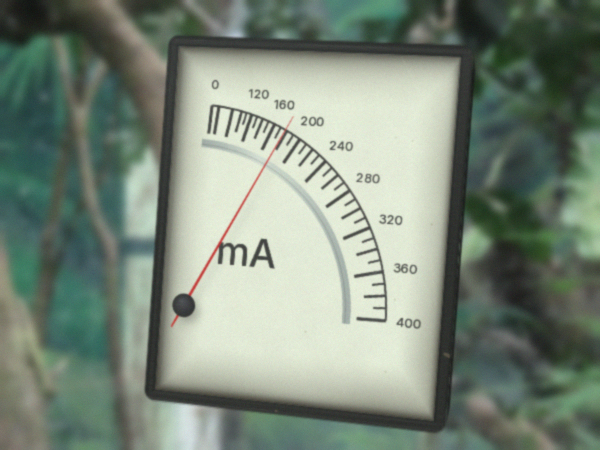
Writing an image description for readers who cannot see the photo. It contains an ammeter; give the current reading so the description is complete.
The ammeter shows 180 mA
